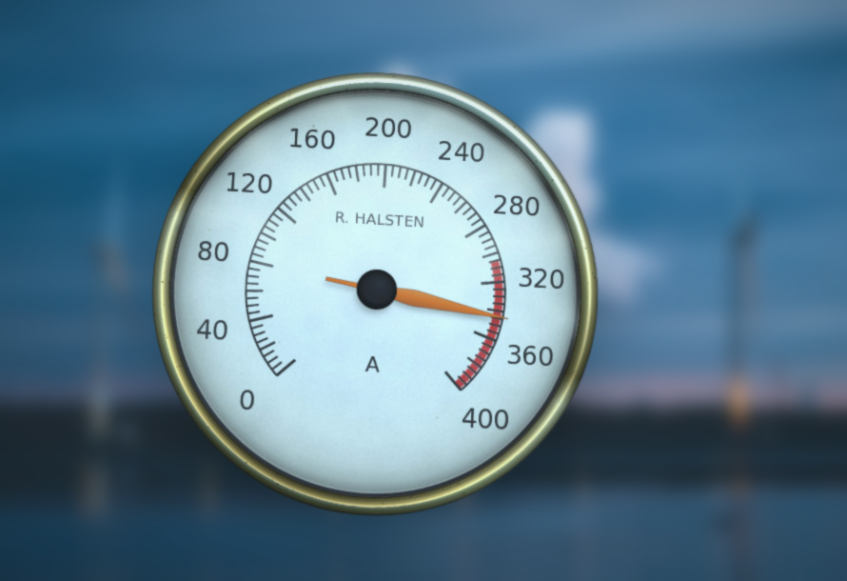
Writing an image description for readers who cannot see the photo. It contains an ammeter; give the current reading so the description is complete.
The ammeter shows 345 A
